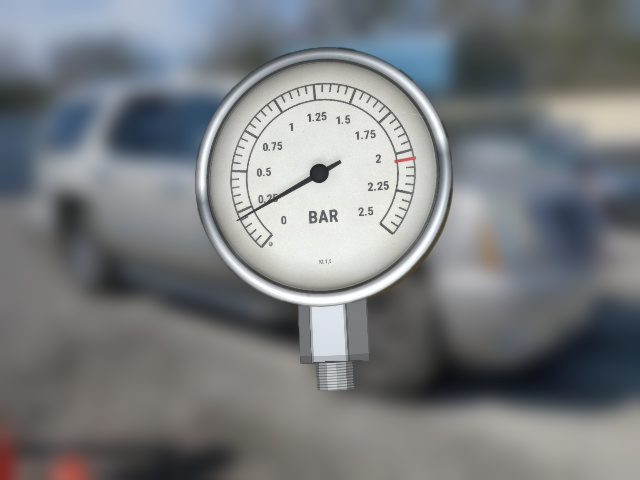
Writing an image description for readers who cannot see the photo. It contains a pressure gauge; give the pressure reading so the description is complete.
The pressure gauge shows 0.2 bar
